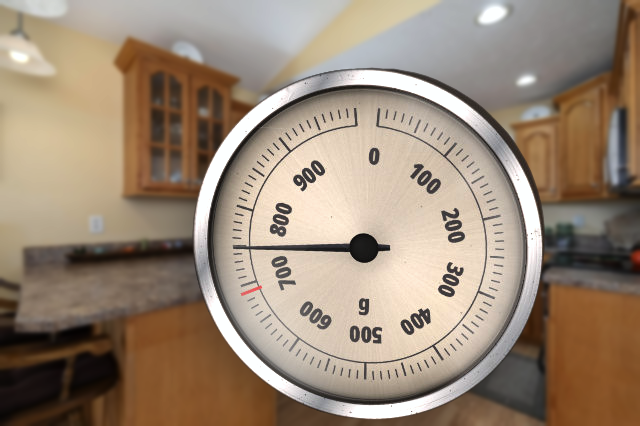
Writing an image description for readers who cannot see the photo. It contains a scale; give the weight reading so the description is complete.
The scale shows 750 g
